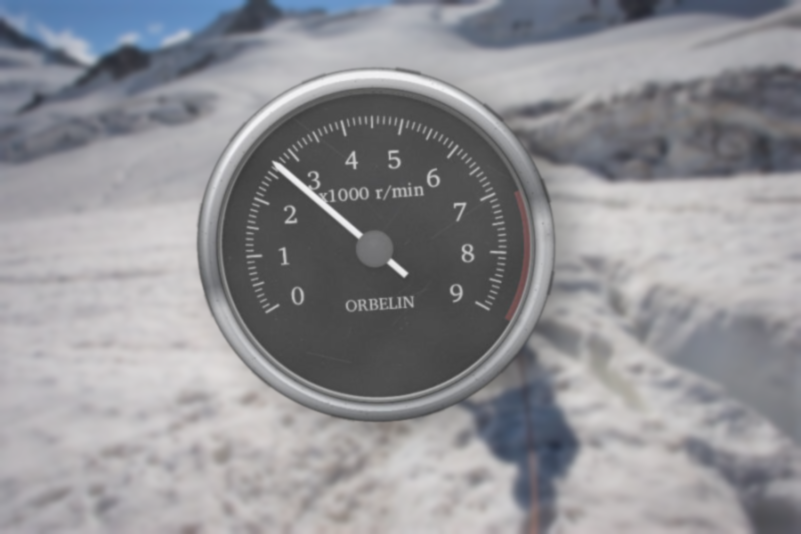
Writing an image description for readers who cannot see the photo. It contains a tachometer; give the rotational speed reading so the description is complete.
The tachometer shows 2700 rpm
